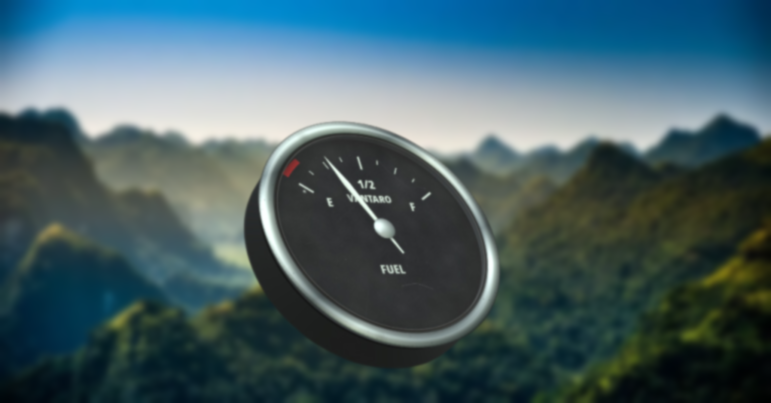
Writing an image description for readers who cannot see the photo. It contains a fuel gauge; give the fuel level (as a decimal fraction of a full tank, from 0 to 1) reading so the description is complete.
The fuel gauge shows 0.25
